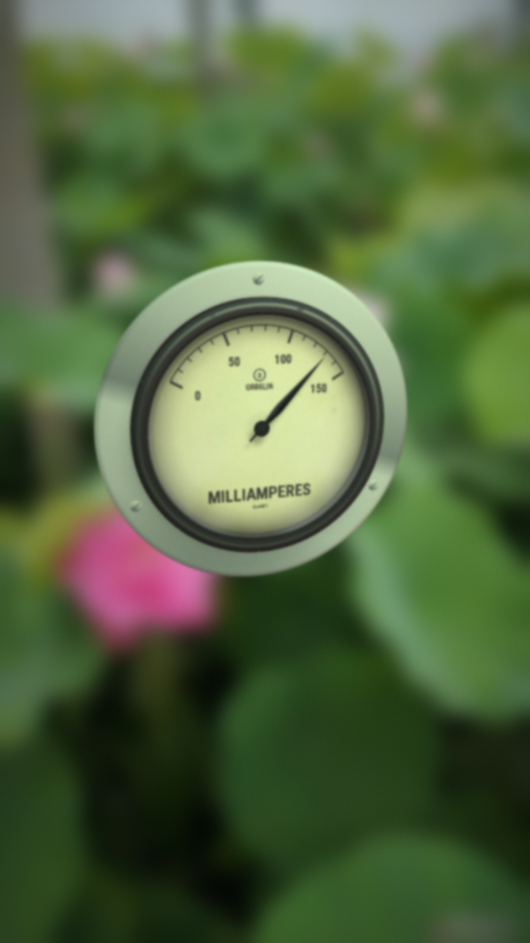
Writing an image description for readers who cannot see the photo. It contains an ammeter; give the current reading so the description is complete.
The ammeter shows 130 mA
